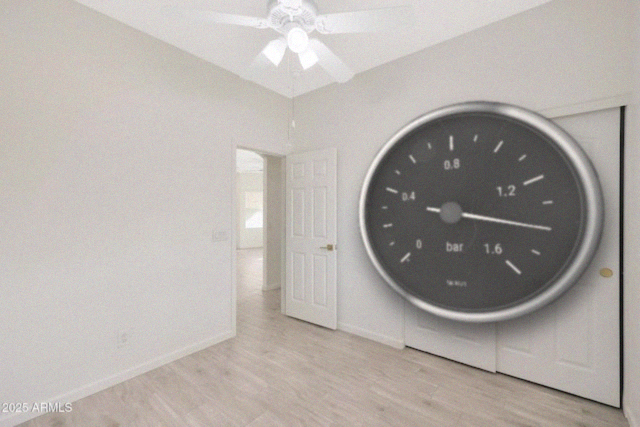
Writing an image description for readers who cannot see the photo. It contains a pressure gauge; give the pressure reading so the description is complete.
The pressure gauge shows 1.4 bar
